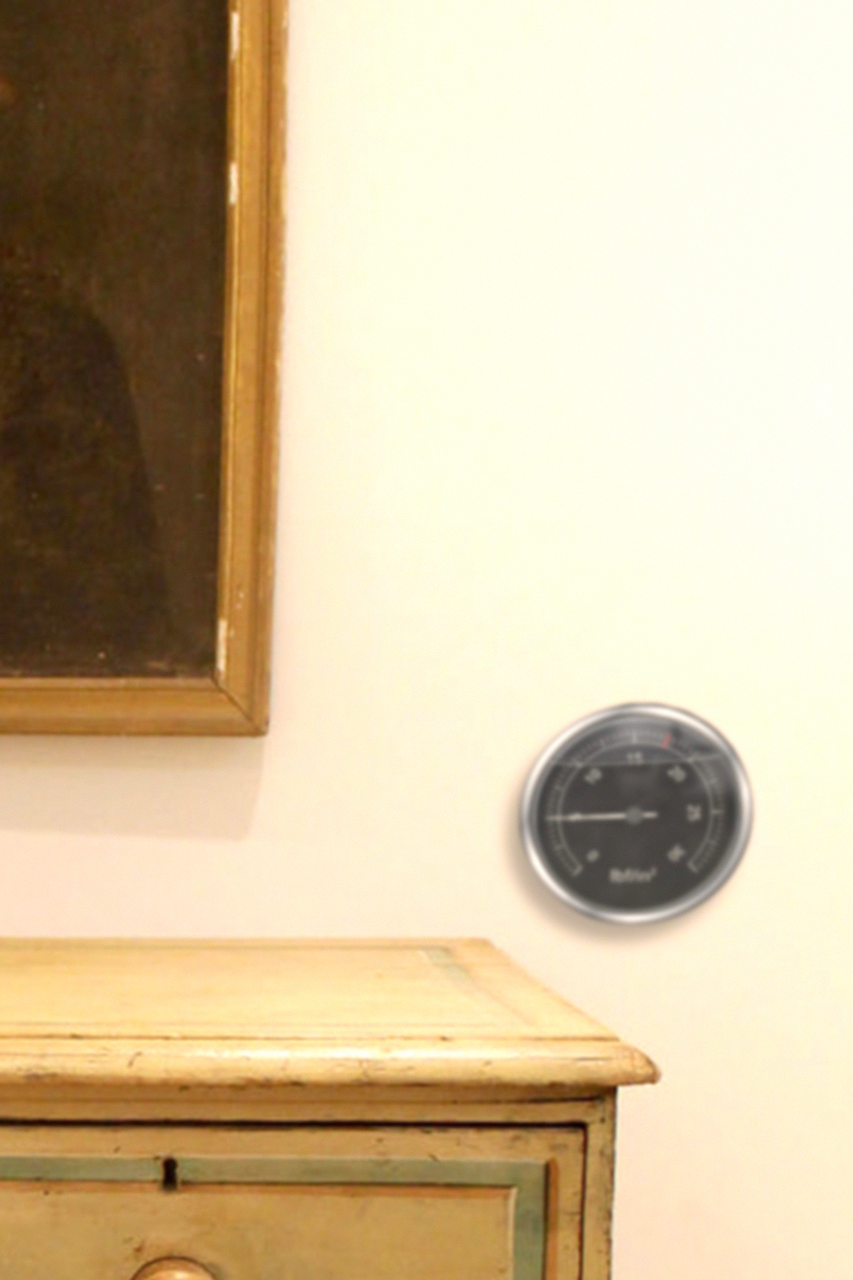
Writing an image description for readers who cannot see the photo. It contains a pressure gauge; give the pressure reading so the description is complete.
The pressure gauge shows 5 psi
